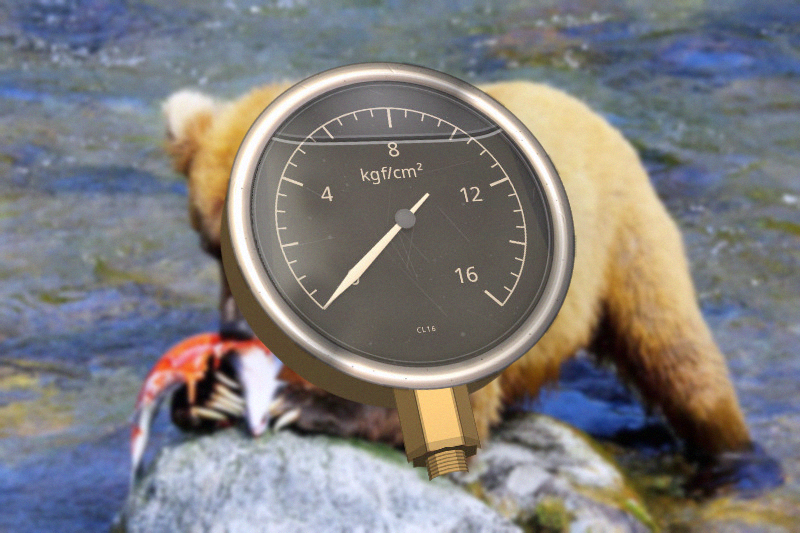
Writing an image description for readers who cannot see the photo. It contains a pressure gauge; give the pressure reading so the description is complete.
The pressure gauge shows 0 kg/cm²
